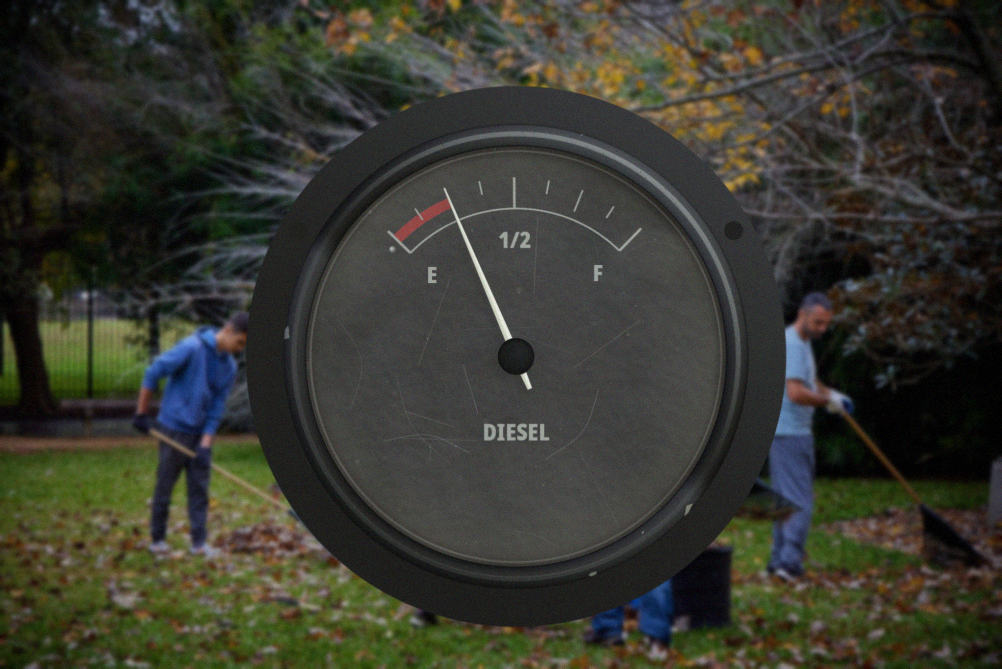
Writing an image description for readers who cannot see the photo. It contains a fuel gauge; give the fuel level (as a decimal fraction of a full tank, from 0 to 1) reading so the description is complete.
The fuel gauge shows 0.25
